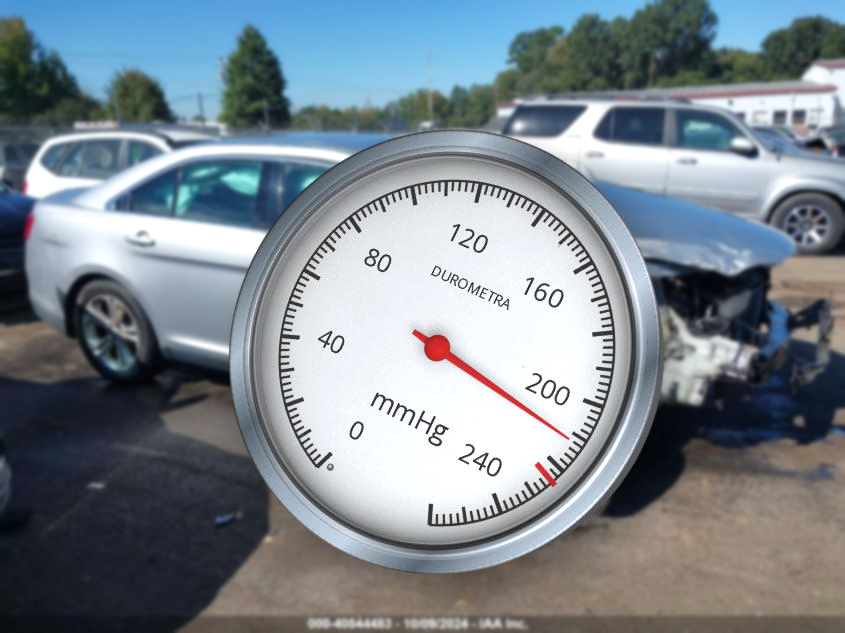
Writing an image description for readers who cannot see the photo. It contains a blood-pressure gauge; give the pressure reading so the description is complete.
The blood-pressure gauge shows 212 mmHg
